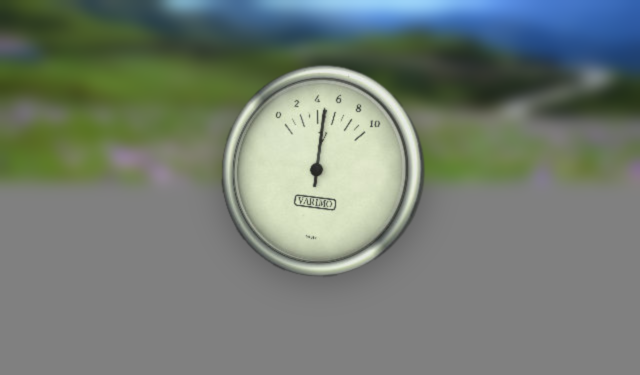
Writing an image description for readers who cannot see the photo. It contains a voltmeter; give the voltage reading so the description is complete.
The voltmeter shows 5 V
